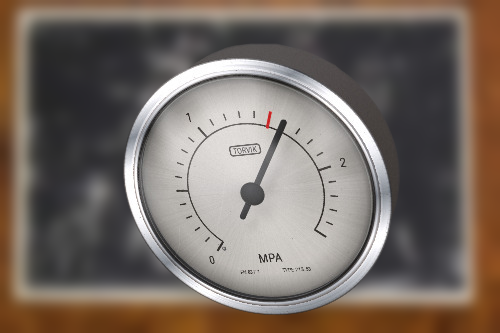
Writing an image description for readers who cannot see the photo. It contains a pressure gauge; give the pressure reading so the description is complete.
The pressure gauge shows 1.6 MPa
